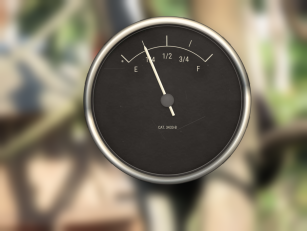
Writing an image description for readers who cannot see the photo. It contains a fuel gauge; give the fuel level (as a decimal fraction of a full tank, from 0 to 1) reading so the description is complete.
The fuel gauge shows 0.25
